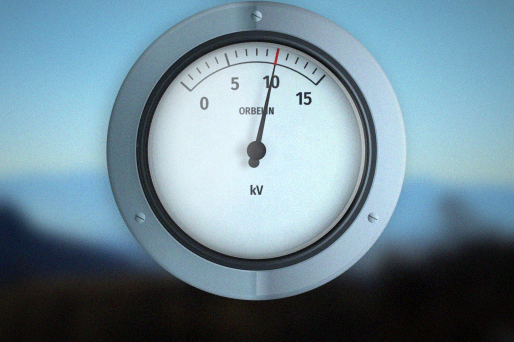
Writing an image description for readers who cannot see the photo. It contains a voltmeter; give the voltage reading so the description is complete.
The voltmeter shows 10 kV
